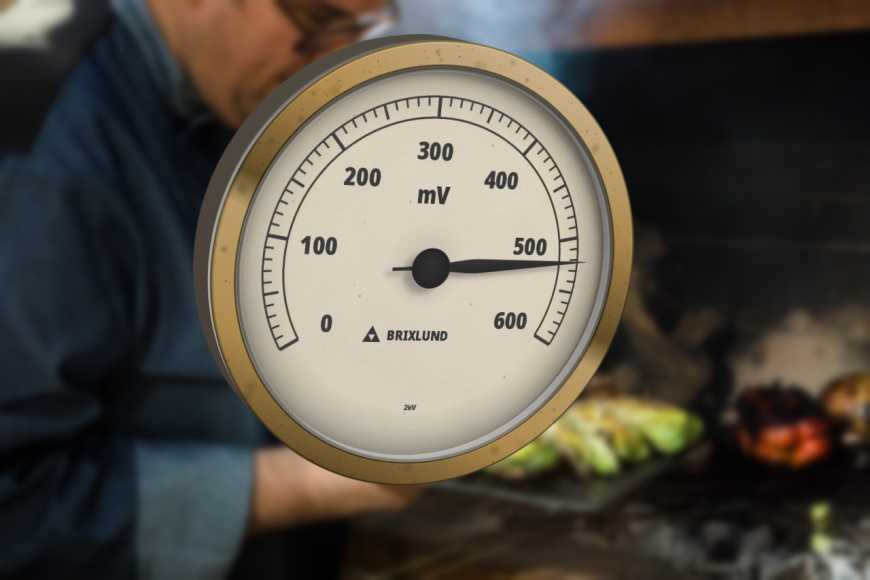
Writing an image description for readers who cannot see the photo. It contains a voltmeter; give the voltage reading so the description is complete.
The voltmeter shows 520 mV
